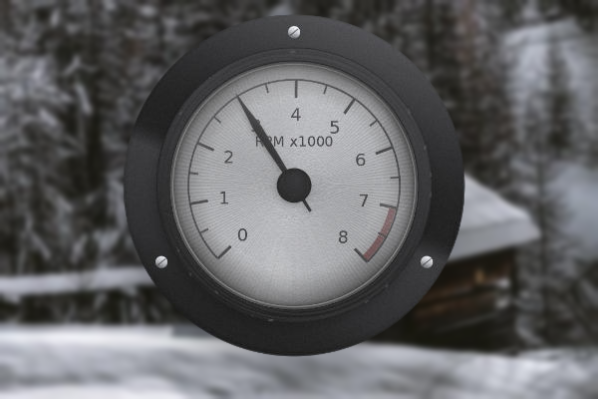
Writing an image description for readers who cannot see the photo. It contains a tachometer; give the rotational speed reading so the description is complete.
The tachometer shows 3000 rpm
